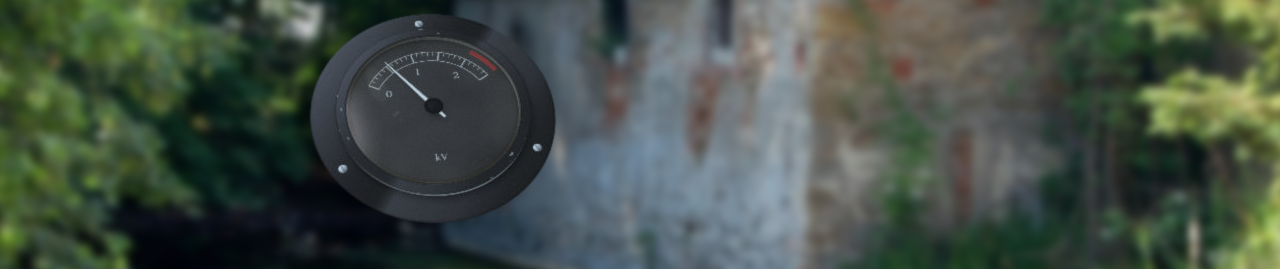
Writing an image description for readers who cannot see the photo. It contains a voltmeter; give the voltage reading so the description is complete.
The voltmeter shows 0.5 kV
